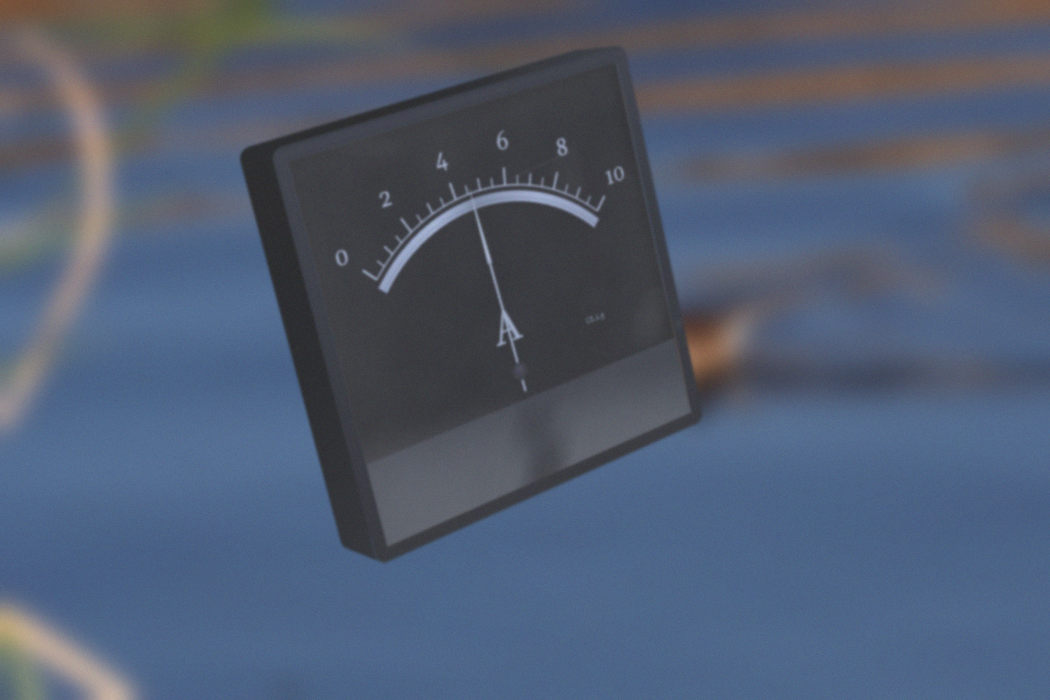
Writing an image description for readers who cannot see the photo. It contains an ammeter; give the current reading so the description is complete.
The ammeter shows 4.5 A
